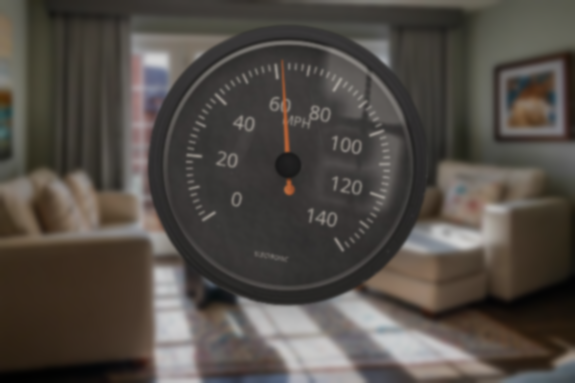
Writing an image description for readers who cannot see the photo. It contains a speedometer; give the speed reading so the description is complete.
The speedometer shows 62 mph
